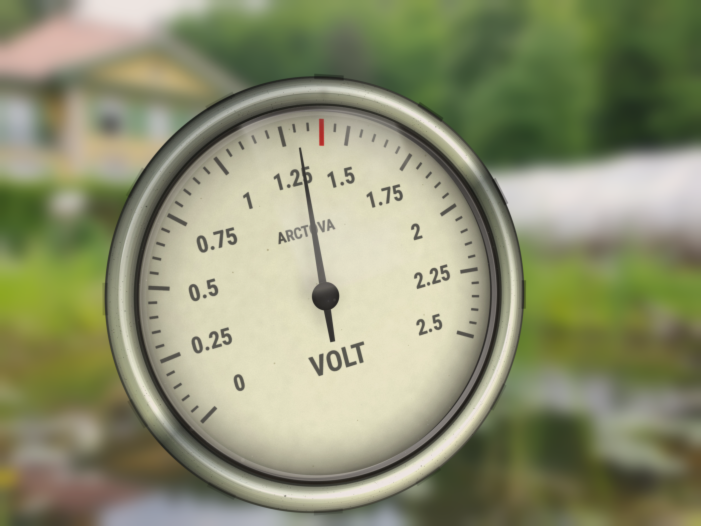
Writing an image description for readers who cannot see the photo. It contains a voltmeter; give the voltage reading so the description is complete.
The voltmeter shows 1.3 V
